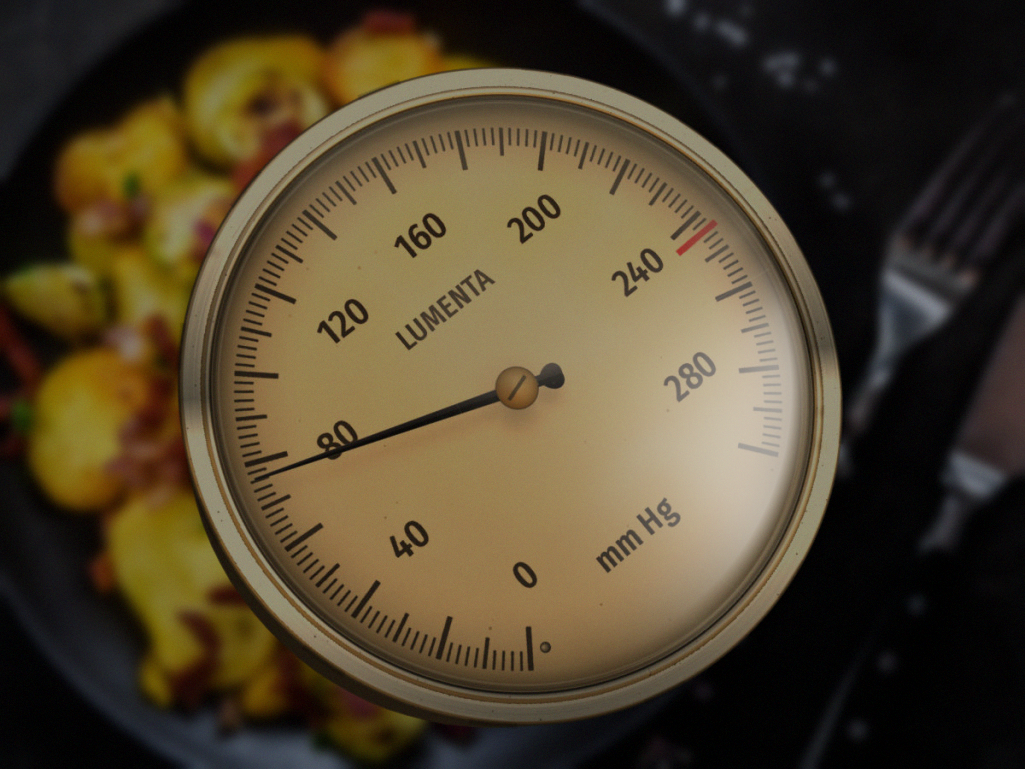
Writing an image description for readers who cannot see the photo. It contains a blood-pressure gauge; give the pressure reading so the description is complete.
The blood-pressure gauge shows 76 mmHg
